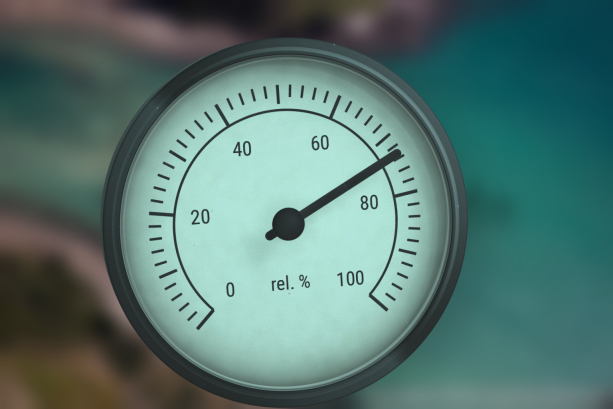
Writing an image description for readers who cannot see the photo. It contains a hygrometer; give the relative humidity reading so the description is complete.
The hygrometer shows 73 %
